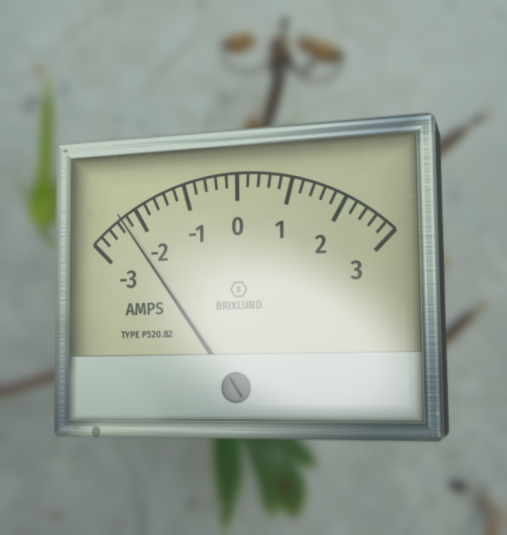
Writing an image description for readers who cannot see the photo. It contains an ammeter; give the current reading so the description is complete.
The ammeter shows -2.3 A
